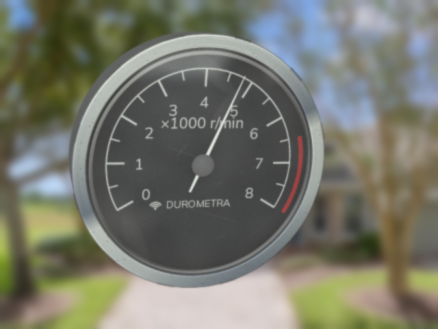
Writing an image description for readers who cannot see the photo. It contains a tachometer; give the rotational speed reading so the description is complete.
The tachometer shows 4750 rpm
